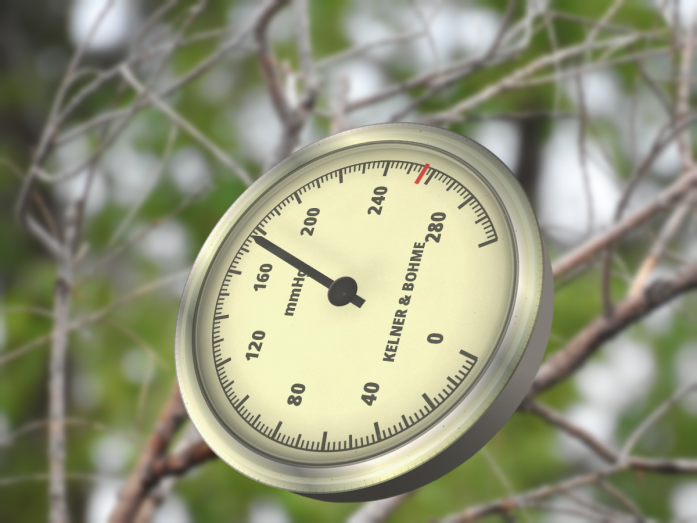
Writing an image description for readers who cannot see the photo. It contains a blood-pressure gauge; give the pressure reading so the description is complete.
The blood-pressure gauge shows 176 mmHg
